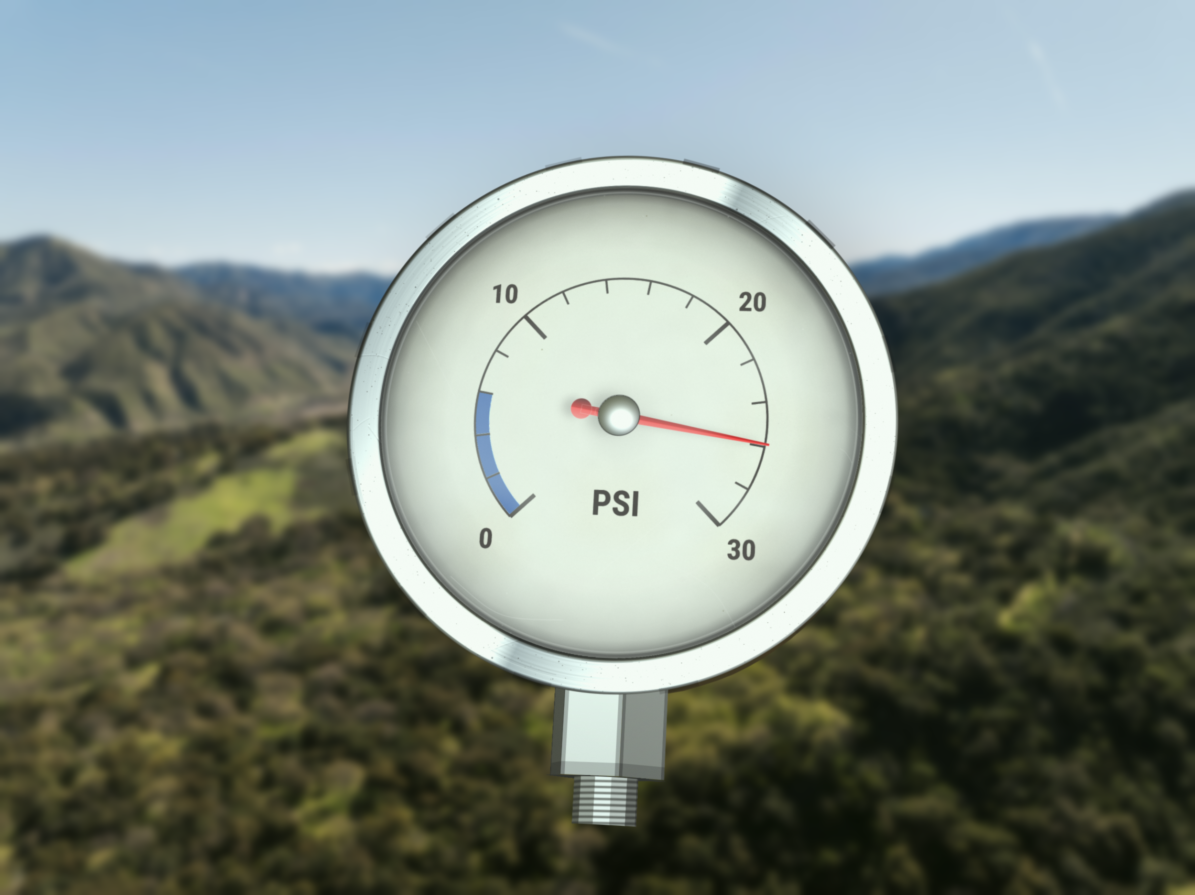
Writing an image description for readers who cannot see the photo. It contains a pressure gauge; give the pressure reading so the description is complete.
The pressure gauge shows 26 psi
